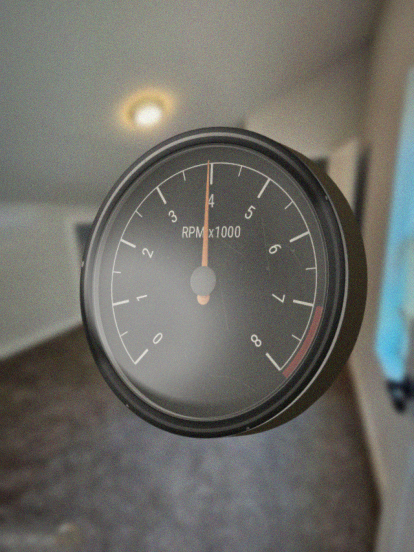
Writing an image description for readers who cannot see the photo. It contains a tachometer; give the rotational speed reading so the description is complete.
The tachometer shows 4000 rpm
